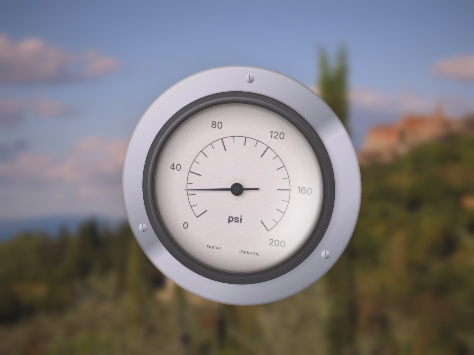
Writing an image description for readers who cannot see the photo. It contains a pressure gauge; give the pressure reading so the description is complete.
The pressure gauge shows 25 psi
